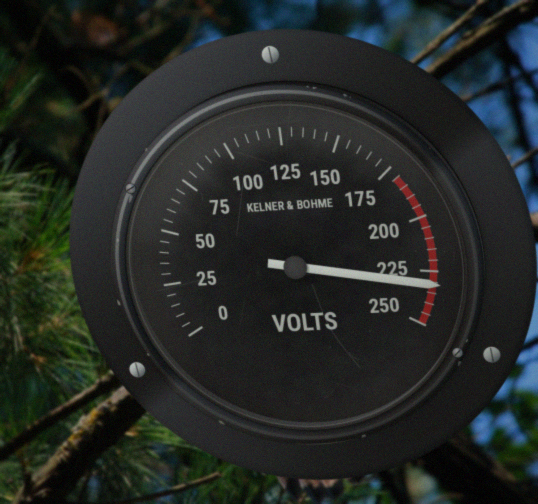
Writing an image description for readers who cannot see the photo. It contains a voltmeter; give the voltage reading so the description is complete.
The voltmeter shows 230 V
